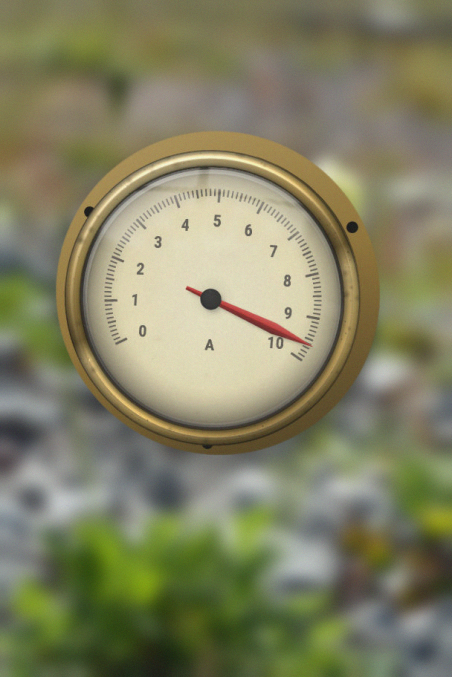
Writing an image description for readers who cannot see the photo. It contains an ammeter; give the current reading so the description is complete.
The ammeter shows 9.6 A
